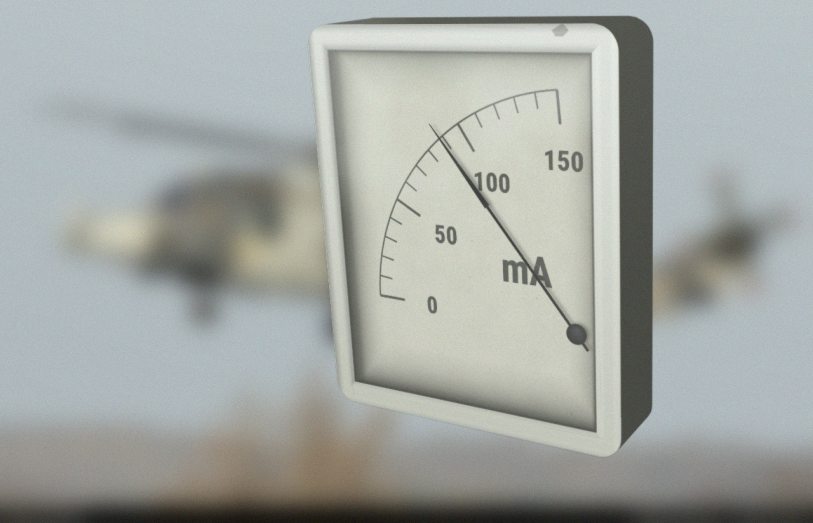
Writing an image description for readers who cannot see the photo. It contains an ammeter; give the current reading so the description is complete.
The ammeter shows 90 mA
